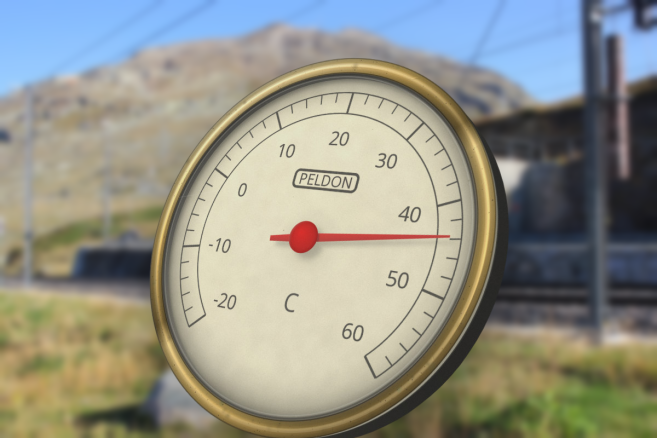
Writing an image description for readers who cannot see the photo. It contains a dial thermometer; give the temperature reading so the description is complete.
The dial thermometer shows 44 °C
